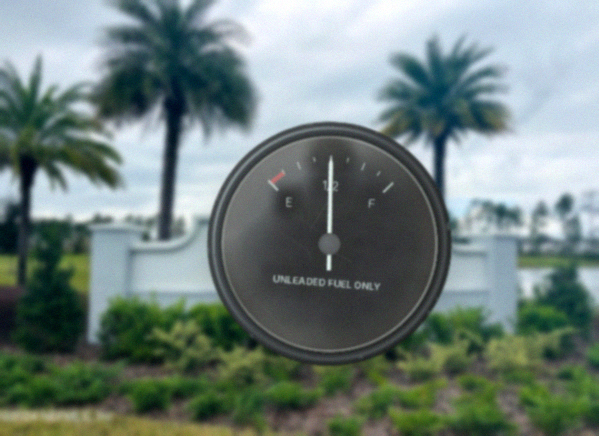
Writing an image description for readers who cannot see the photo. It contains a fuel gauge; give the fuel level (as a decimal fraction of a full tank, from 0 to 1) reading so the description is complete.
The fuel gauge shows 0.5
